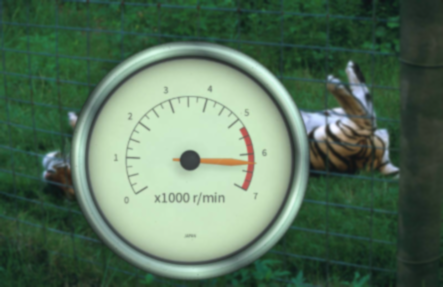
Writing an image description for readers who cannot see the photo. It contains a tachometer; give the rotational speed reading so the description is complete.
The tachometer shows 6250 rpm
